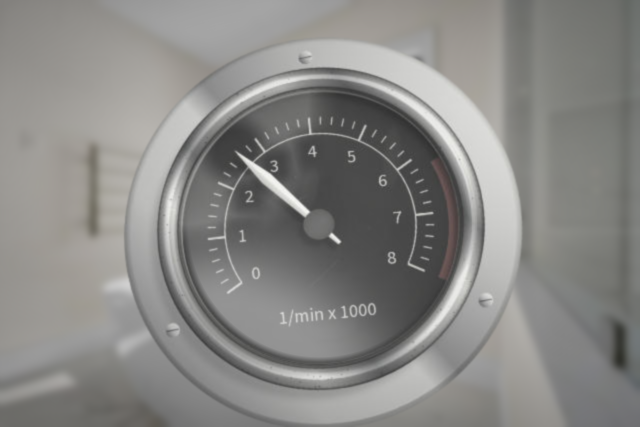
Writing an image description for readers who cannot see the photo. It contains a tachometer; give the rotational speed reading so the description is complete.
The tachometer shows 2600 rpm
